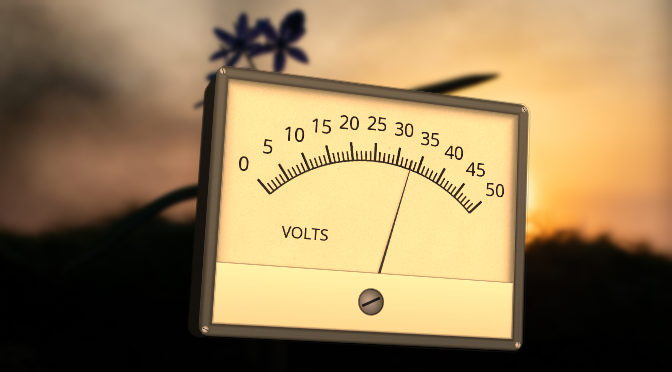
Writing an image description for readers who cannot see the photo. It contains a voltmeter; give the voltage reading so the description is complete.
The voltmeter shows 33 V
